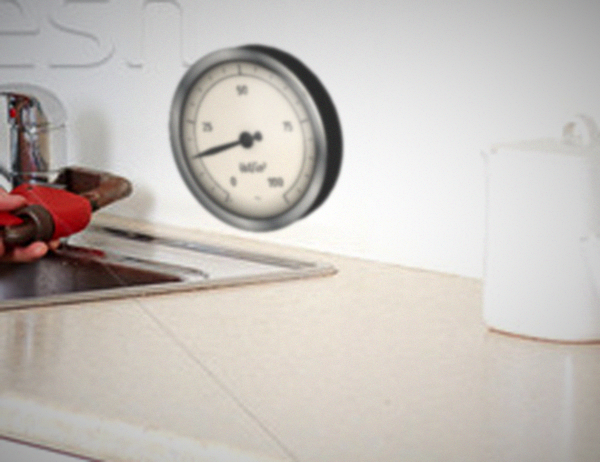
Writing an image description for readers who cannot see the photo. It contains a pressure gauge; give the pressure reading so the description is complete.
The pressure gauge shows 15 psi
